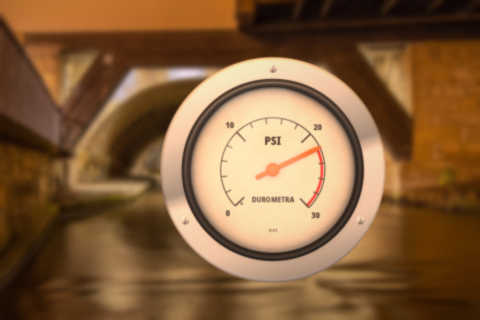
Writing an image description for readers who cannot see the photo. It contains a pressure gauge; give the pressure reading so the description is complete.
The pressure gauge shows 22 psi
